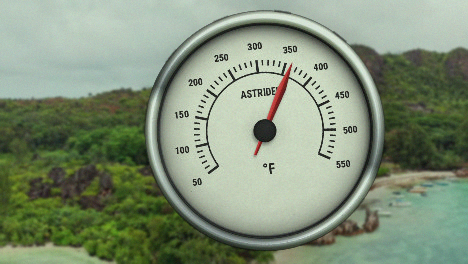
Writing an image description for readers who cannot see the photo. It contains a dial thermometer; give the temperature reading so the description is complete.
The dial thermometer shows 360 °F
